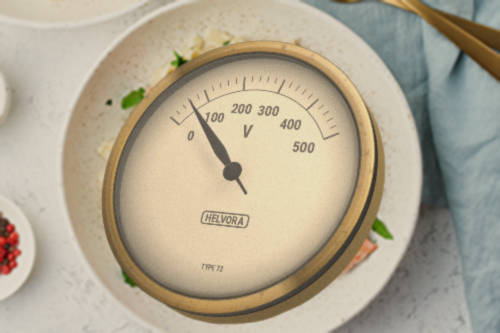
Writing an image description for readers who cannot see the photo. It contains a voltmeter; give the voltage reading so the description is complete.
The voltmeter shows 60 V
